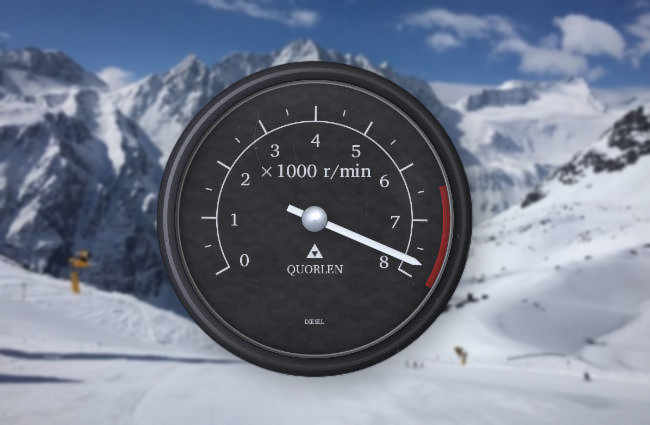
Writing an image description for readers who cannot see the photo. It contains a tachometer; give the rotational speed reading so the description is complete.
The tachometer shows 7750 rpm
